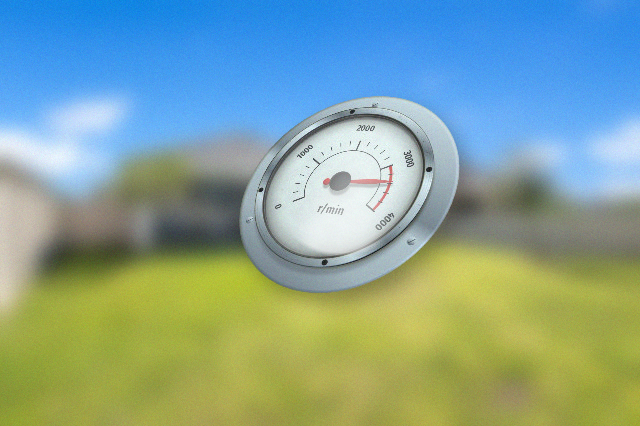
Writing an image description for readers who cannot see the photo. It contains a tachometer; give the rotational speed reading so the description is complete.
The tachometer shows 3400 rpm
